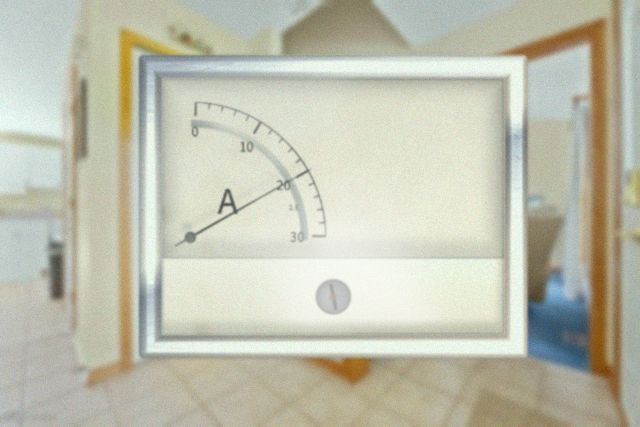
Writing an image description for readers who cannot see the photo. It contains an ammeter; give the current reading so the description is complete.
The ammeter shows 20 A
